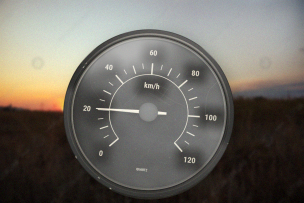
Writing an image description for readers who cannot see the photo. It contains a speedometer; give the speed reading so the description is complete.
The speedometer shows 20 km/h
